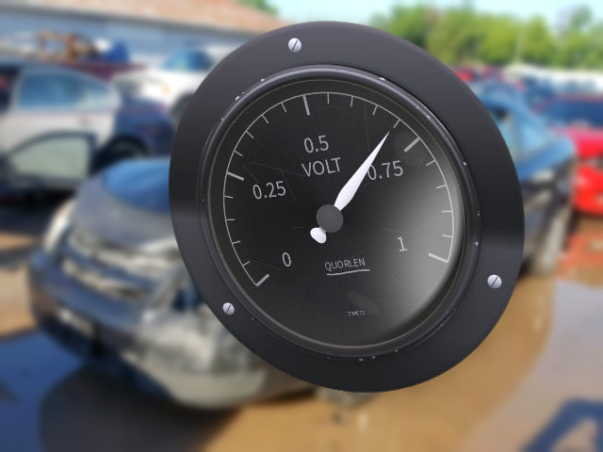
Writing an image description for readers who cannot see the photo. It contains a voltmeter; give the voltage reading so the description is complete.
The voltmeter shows 0.7 V
